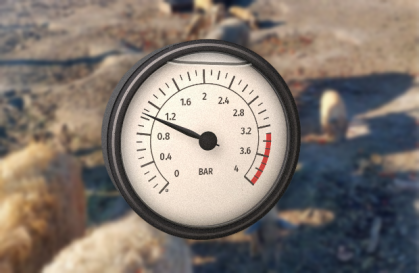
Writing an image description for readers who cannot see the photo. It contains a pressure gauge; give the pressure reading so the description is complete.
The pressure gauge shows 1.05 bar
